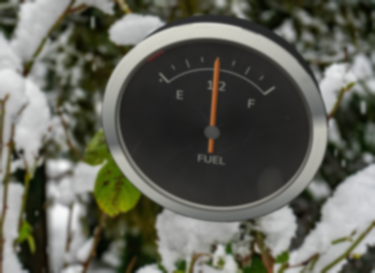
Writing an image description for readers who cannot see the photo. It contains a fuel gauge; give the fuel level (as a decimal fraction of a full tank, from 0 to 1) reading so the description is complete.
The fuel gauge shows 0.5
